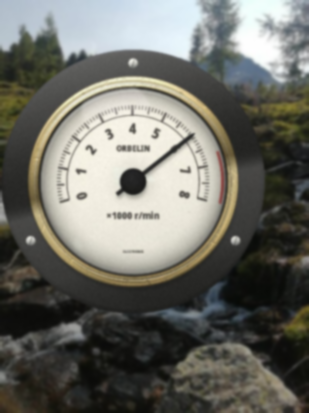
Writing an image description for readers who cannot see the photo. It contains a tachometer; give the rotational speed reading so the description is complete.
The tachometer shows 6000 rpm
